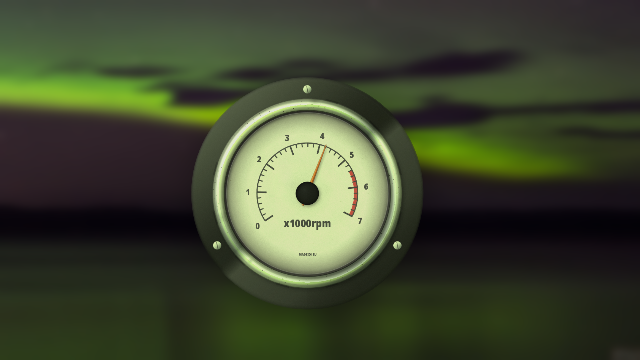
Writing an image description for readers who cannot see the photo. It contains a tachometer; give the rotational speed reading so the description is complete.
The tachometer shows 4200 rpm
